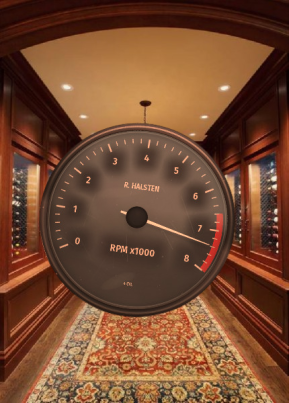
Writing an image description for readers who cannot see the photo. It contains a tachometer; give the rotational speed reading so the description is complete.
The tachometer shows 7400 rpm
